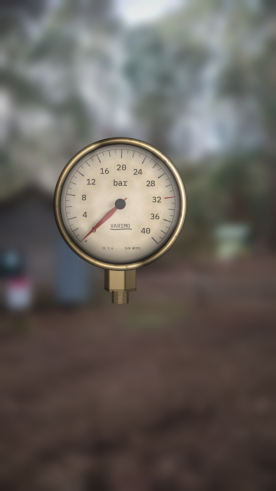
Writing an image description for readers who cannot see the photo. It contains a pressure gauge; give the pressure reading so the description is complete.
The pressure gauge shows 0 bar
